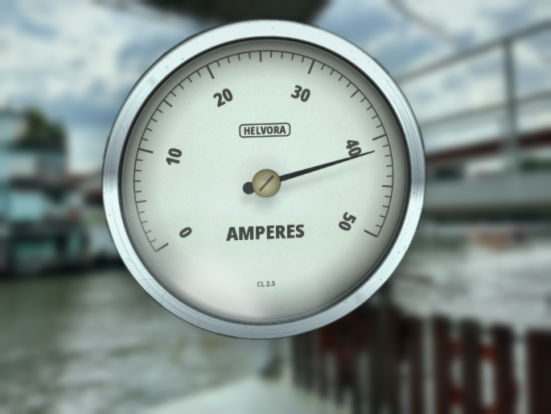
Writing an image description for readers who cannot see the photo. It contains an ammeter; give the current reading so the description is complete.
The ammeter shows 41 A
